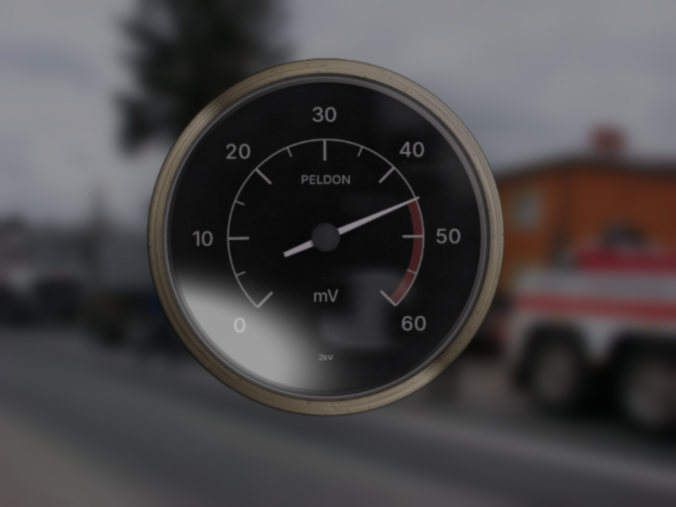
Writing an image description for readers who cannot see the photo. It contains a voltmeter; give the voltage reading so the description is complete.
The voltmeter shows 45 mV
